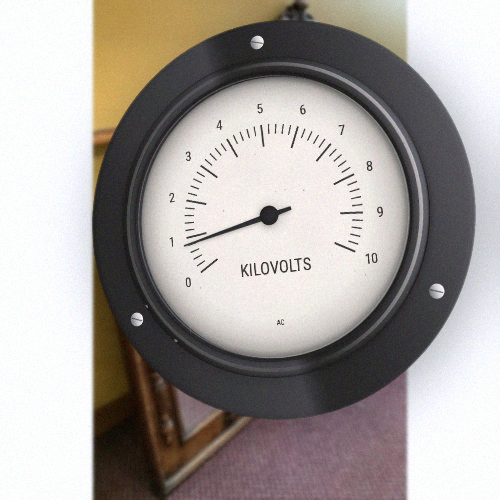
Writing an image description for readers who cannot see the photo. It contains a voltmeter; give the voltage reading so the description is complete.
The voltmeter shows 0.8 kV
